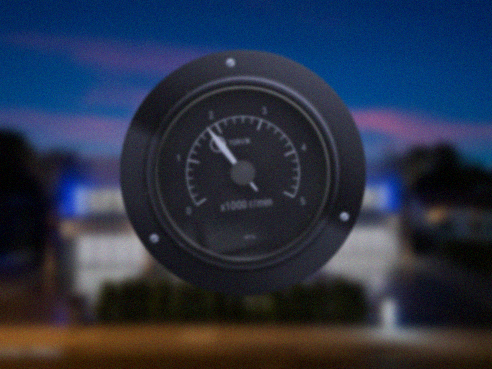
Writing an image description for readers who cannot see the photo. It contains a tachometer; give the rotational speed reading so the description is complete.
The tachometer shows 1800 rpm
